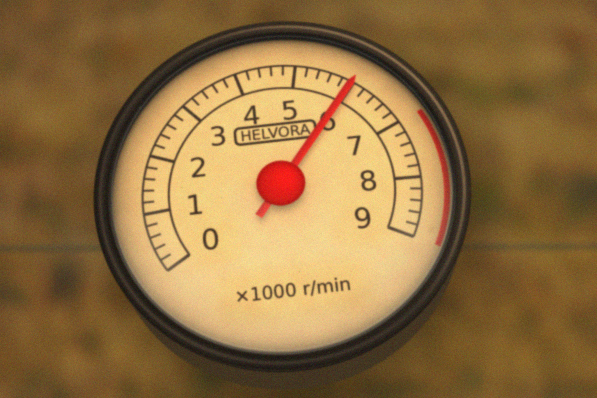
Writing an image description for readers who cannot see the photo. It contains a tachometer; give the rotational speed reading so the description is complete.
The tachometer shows 6000 rpm
